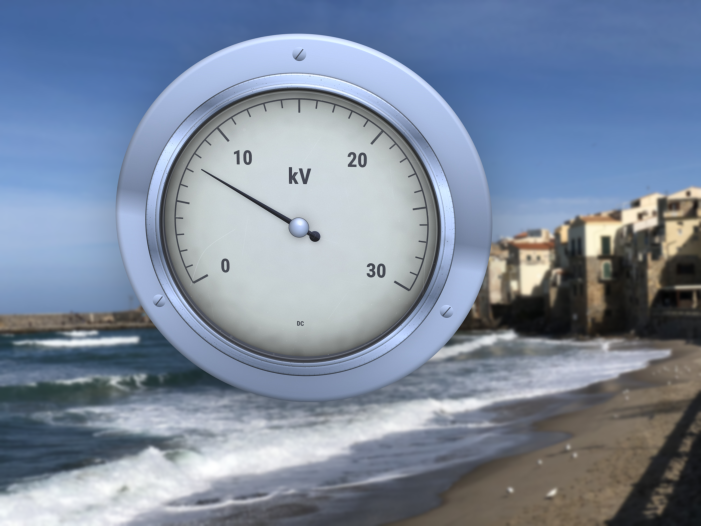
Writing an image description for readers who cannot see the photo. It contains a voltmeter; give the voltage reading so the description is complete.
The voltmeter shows 7.5 kV
